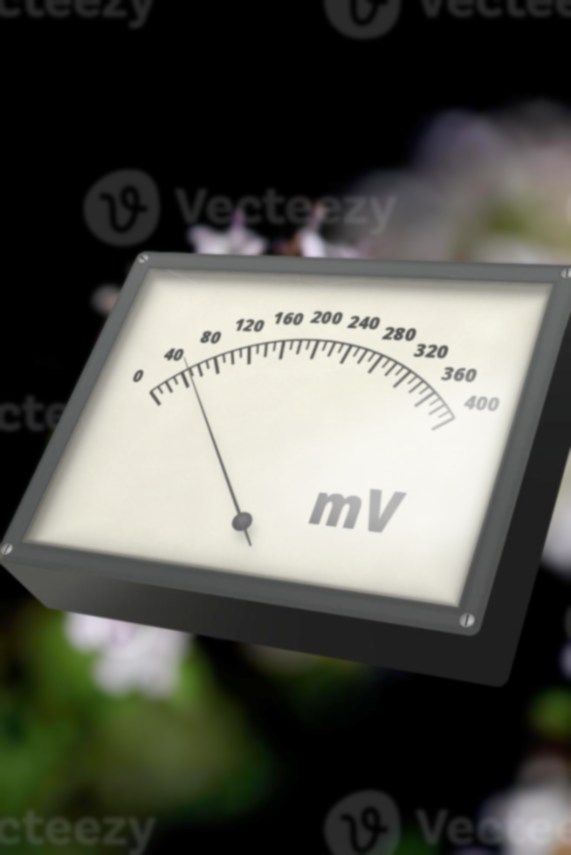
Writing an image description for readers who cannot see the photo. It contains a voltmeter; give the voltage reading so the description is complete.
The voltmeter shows 50 mV
